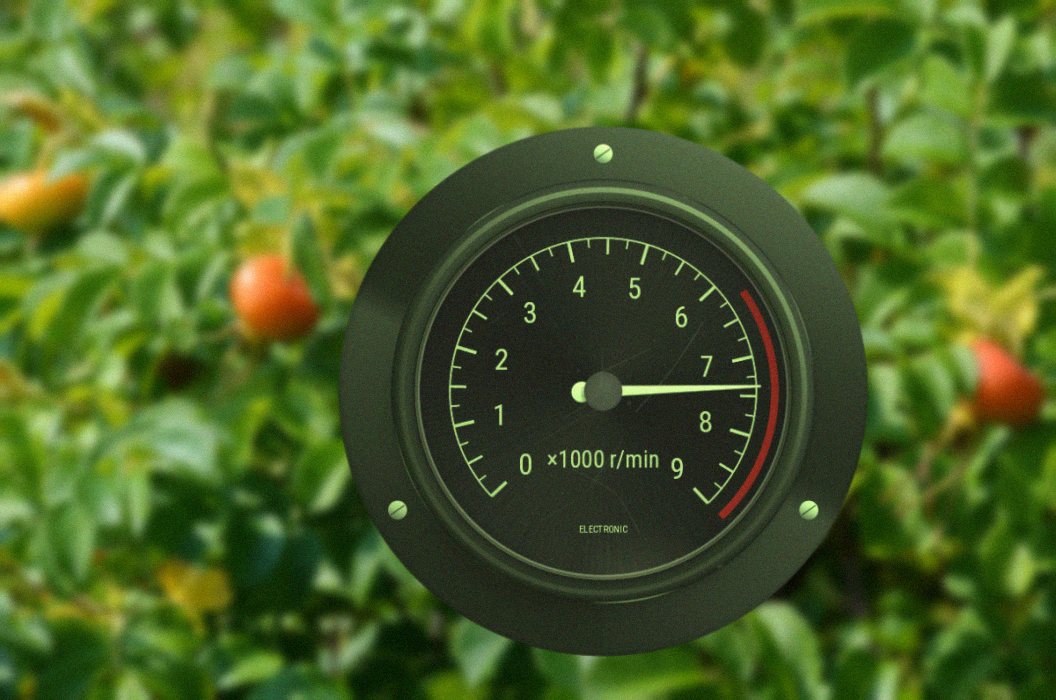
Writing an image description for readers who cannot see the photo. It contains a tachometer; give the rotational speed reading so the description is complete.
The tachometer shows 7375 rpm
